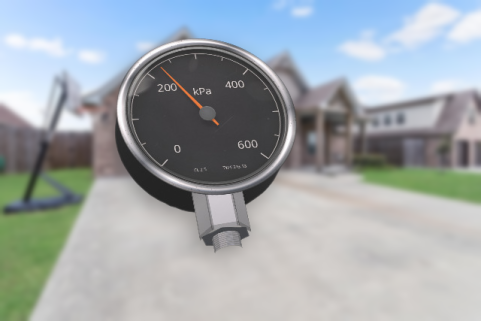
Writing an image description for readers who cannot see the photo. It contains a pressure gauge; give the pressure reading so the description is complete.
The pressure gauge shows 225 kPa
